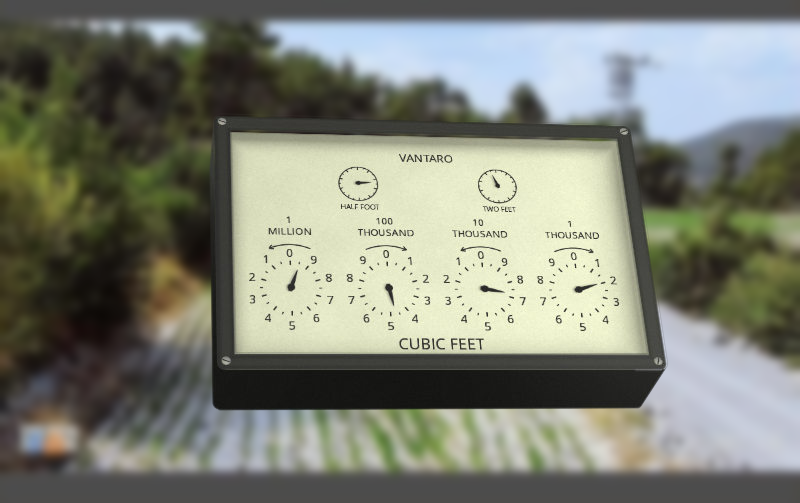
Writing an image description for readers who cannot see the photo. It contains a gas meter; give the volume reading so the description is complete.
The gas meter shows 947200 ft³
